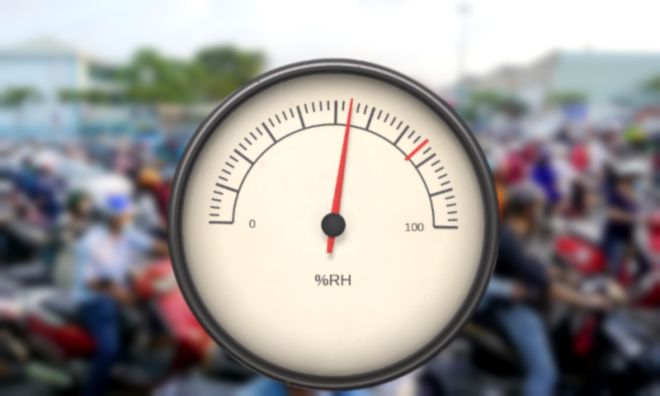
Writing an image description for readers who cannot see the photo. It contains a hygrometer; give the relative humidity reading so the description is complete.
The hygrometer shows 54 %
